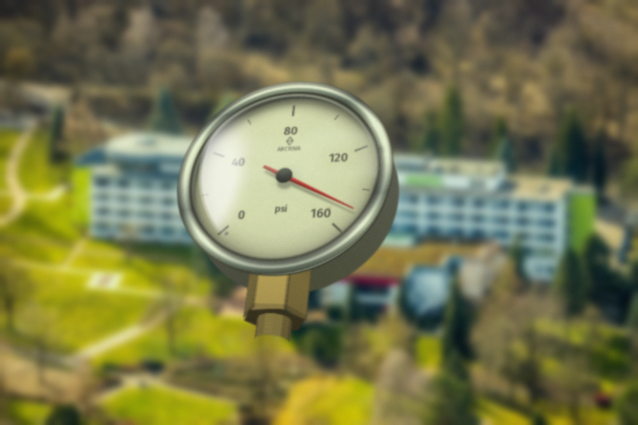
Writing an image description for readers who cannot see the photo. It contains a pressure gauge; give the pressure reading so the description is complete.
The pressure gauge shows 150 psi
